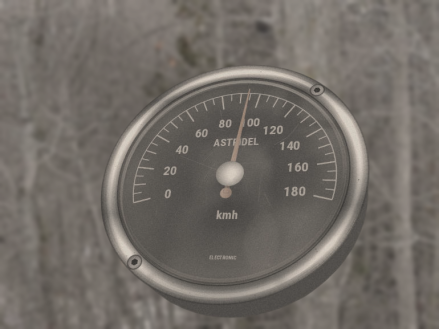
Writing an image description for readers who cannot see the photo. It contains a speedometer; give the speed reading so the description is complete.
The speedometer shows 95 km/h
